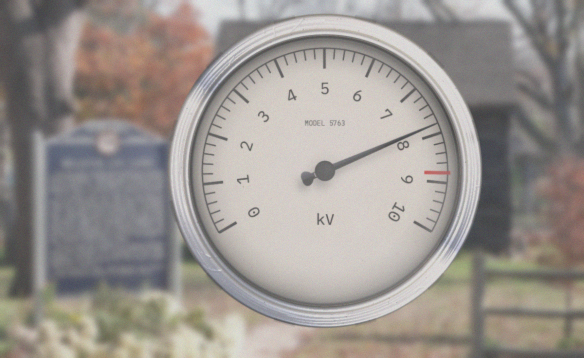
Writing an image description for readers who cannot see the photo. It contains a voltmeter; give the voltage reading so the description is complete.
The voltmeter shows 7.8 kV
